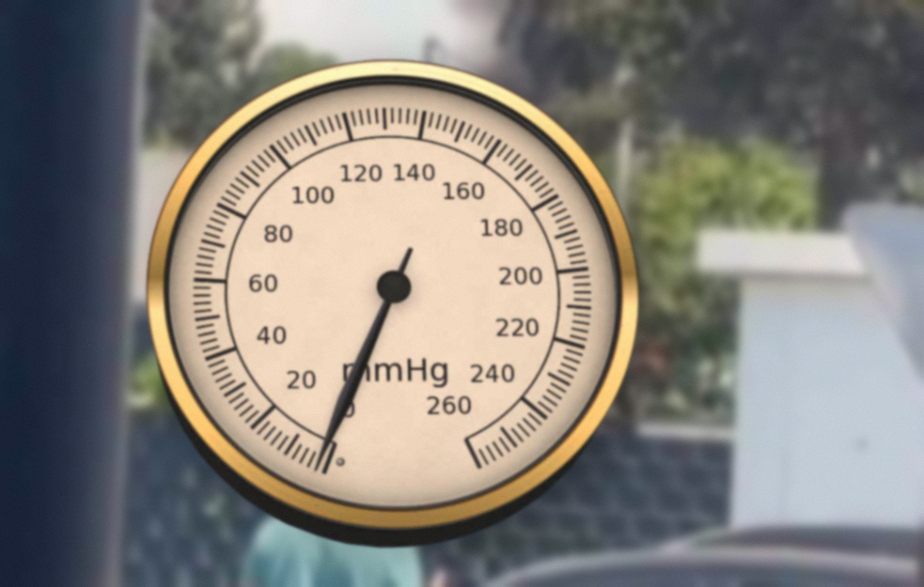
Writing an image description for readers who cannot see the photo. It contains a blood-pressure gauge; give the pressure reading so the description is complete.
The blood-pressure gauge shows 2 mmHg
